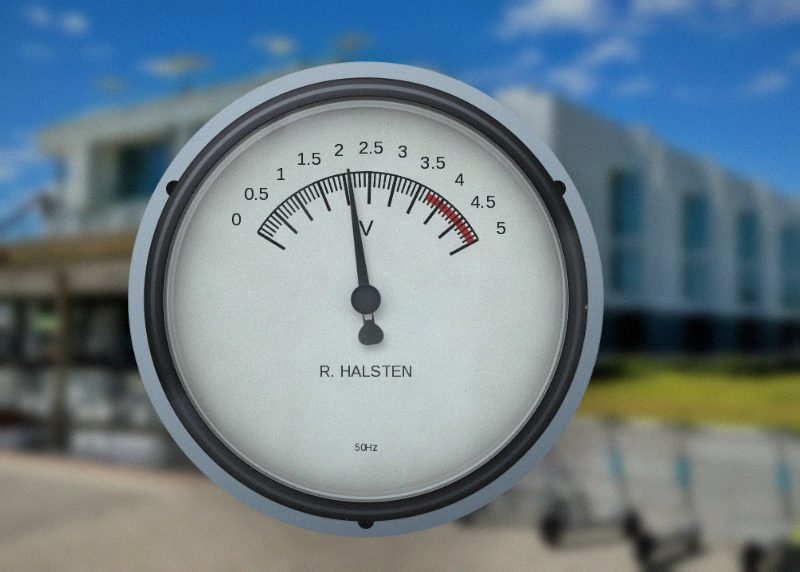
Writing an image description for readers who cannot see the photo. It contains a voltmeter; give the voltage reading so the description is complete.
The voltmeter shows 2.1 V
